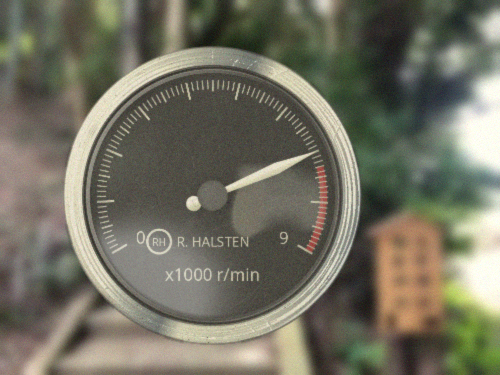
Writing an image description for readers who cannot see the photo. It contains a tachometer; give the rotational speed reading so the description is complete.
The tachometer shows 7000 rpm
